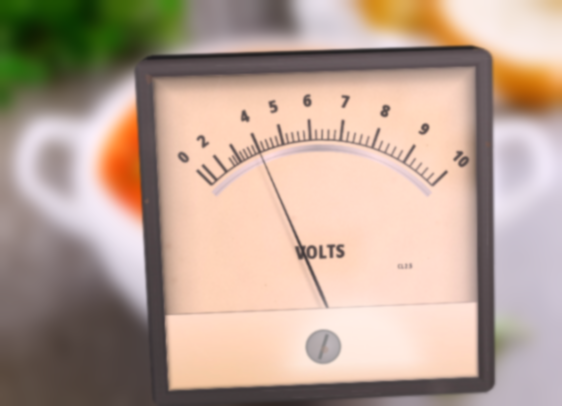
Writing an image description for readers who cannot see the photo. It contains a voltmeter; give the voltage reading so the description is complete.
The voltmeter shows 4 V
